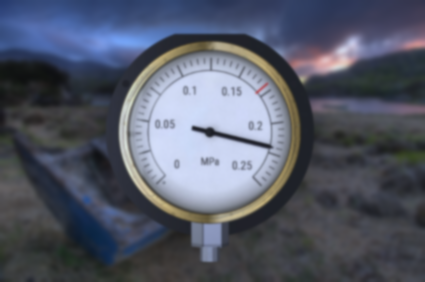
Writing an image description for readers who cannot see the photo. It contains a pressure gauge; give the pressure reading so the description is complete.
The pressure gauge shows 0.22 MPa
